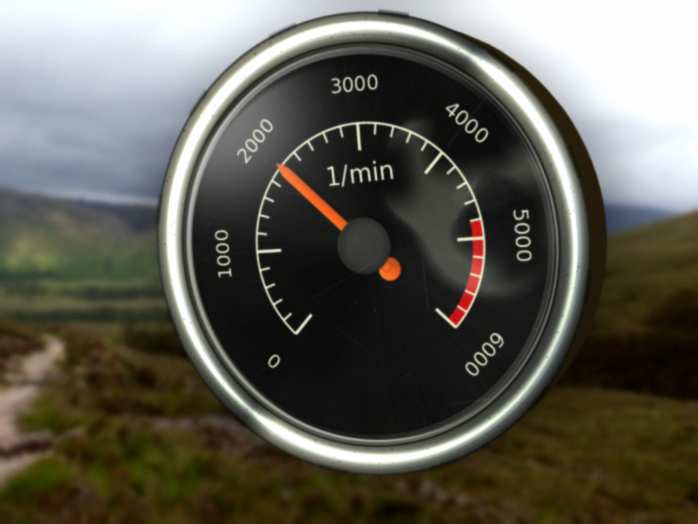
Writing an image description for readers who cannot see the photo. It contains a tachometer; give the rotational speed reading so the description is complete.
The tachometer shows 2000 rpm
